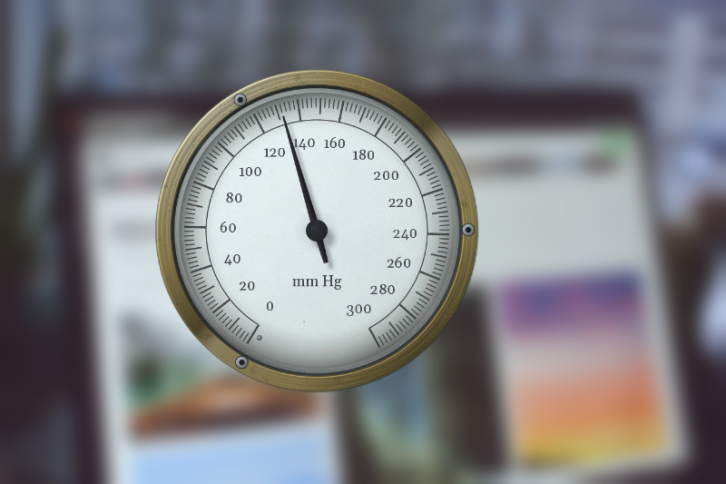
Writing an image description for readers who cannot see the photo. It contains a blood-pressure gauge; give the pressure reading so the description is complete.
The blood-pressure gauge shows 132 mmHg
